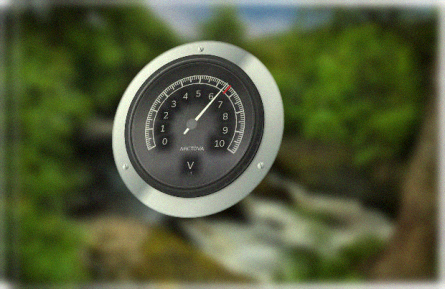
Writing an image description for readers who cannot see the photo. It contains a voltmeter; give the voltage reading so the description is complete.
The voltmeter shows 6.5 V
